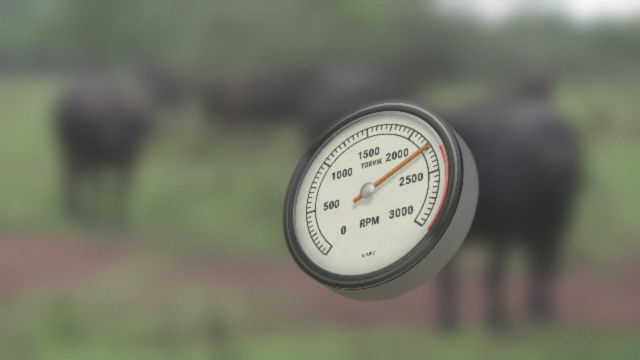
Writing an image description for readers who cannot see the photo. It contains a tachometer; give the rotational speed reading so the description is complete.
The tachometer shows 2250 rpm
